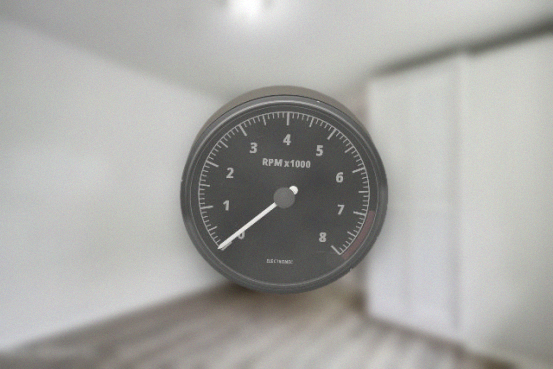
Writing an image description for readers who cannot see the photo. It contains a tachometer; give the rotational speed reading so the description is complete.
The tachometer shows 100 rpm
